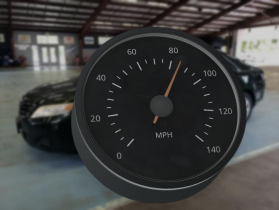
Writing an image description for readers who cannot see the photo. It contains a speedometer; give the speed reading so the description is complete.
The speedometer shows 85 mph
